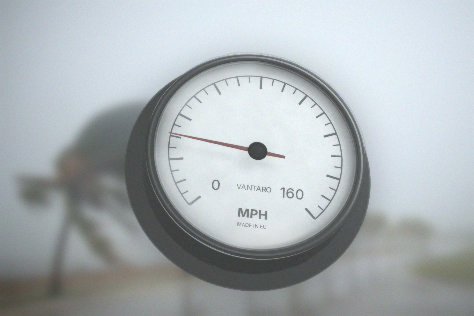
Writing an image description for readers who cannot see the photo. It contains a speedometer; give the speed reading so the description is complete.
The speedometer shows 30 mph
